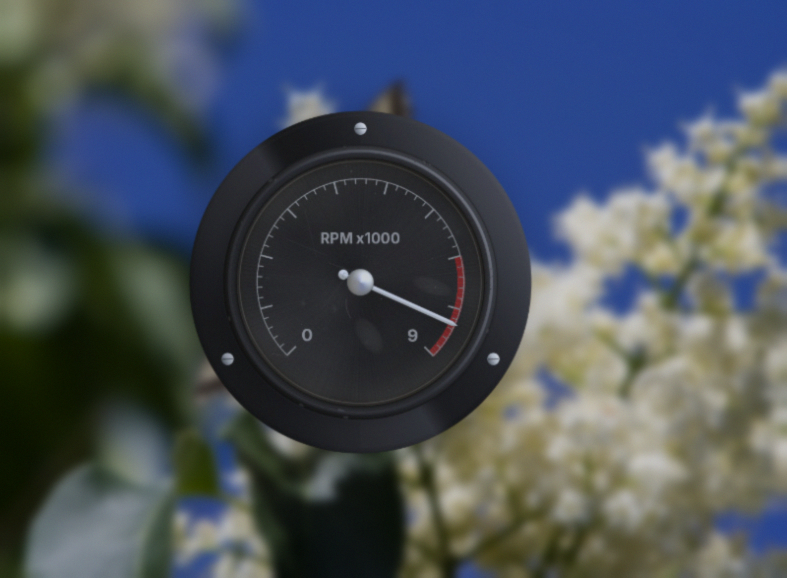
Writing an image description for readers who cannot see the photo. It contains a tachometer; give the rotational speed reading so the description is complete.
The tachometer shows 8300 rpm
